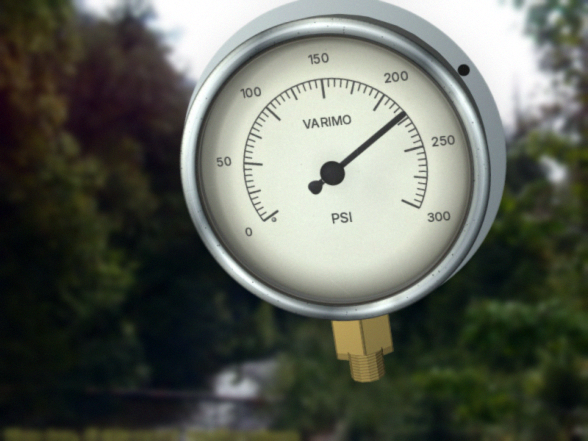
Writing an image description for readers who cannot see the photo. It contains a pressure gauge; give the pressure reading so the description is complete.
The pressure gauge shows 220 psi
